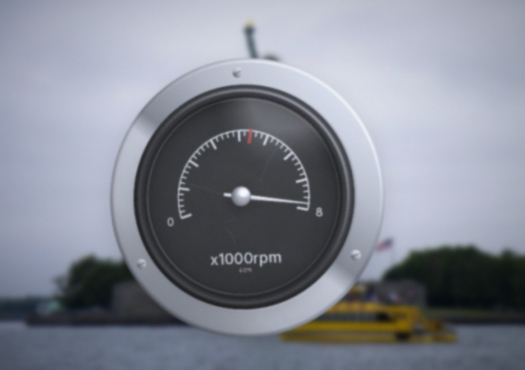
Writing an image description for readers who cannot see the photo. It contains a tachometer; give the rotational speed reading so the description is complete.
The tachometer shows 7800 rpm
